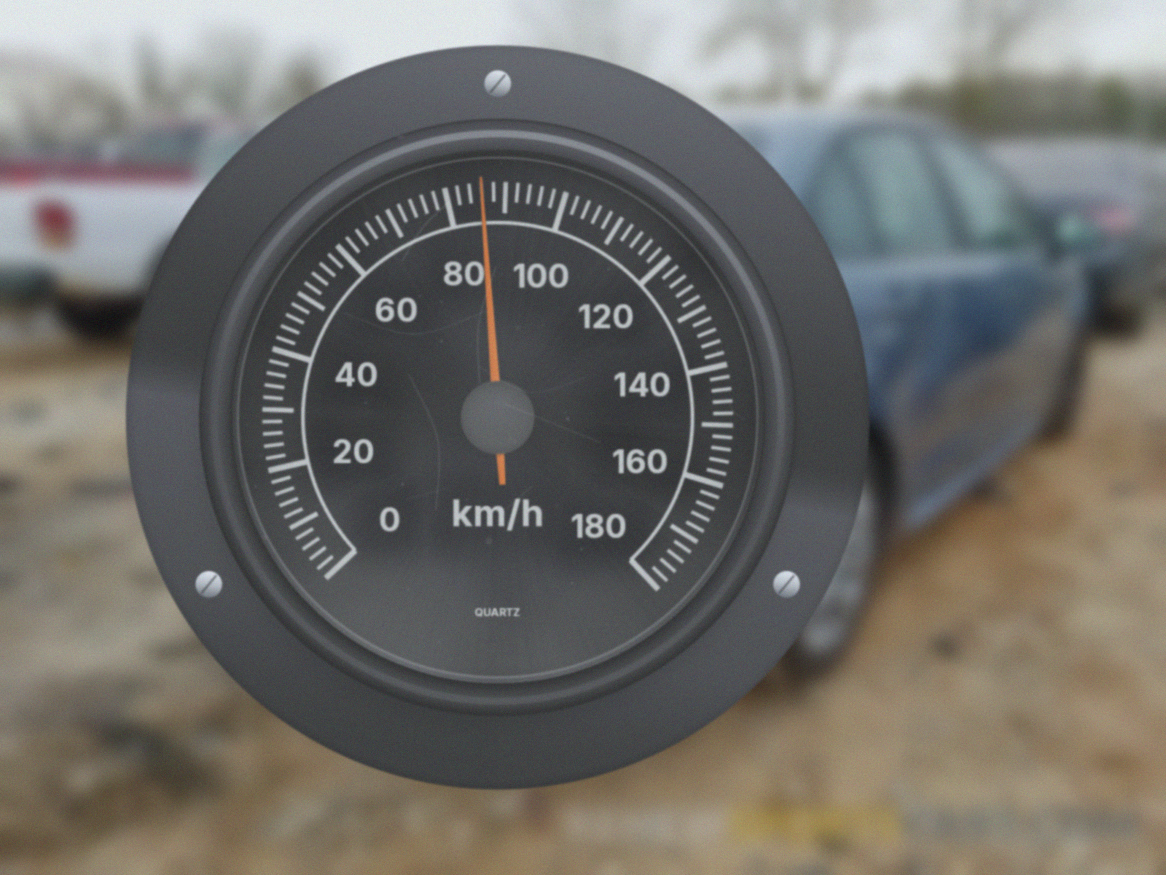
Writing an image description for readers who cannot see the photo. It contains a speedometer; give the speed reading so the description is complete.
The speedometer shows 86 km/h
